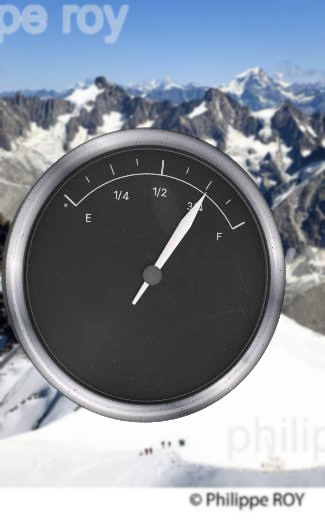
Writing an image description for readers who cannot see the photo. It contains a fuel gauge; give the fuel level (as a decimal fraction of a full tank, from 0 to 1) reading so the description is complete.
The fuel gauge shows 0.75
